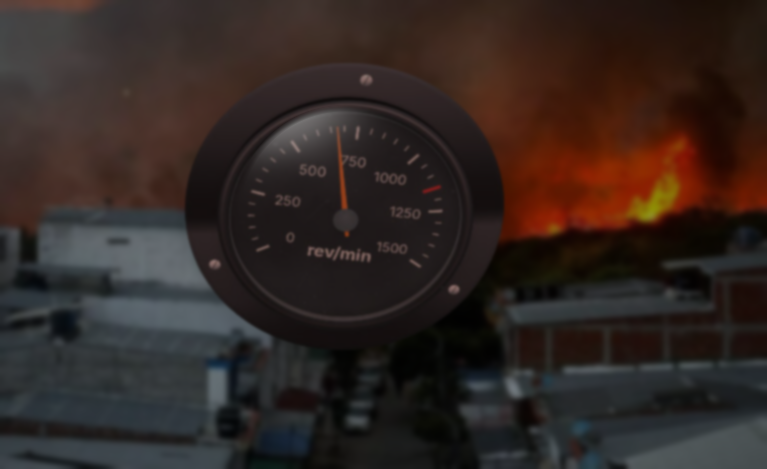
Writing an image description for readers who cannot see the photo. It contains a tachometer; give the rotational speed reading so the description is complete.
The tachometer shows 675 rpm
